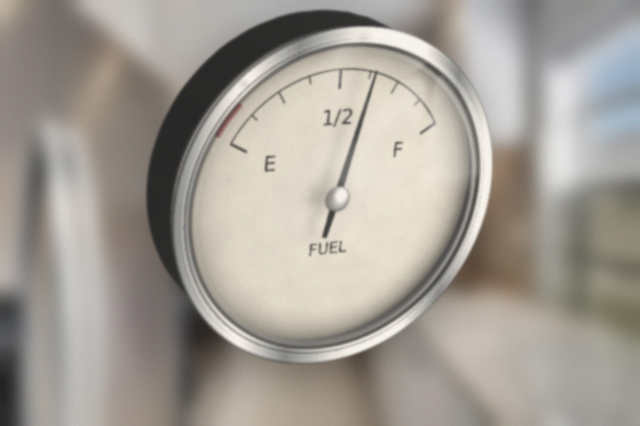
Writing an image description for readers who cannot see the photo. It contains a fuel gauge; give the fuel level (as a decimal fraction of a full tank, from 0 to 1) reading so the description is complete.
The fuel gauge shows 0.625
